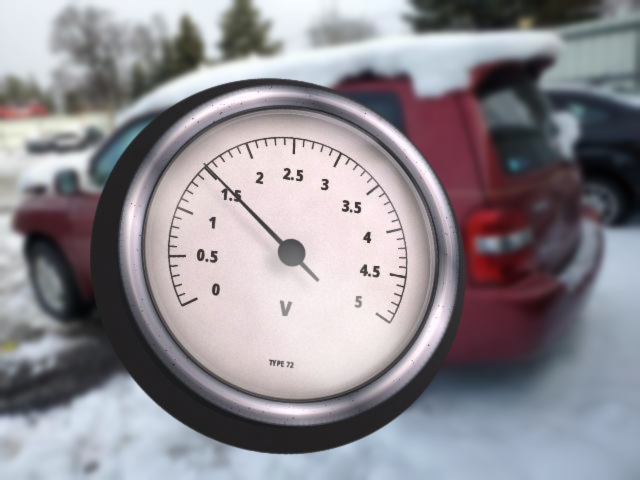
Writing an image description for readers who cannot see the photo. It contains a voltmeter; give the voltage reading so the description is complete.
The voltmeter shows 1.5 V
